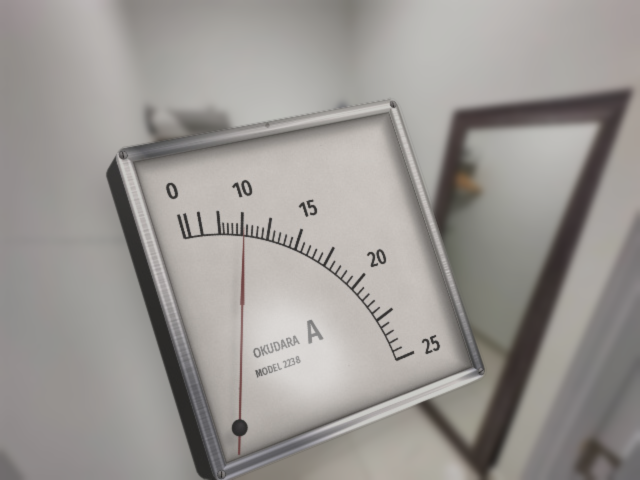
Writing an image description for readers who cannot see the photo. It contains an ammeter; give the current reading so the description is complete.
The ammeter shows 10 A
